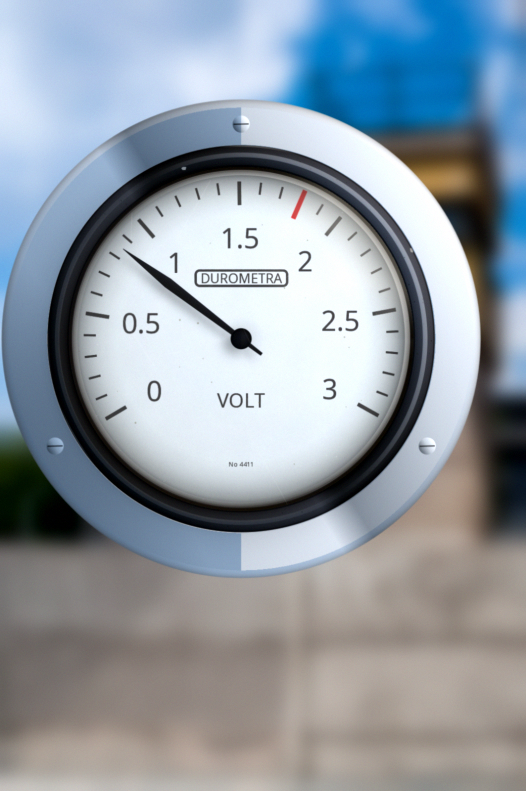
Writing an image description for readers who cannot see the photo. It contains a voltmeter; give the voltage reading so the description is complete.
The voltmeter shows 0.85 V
